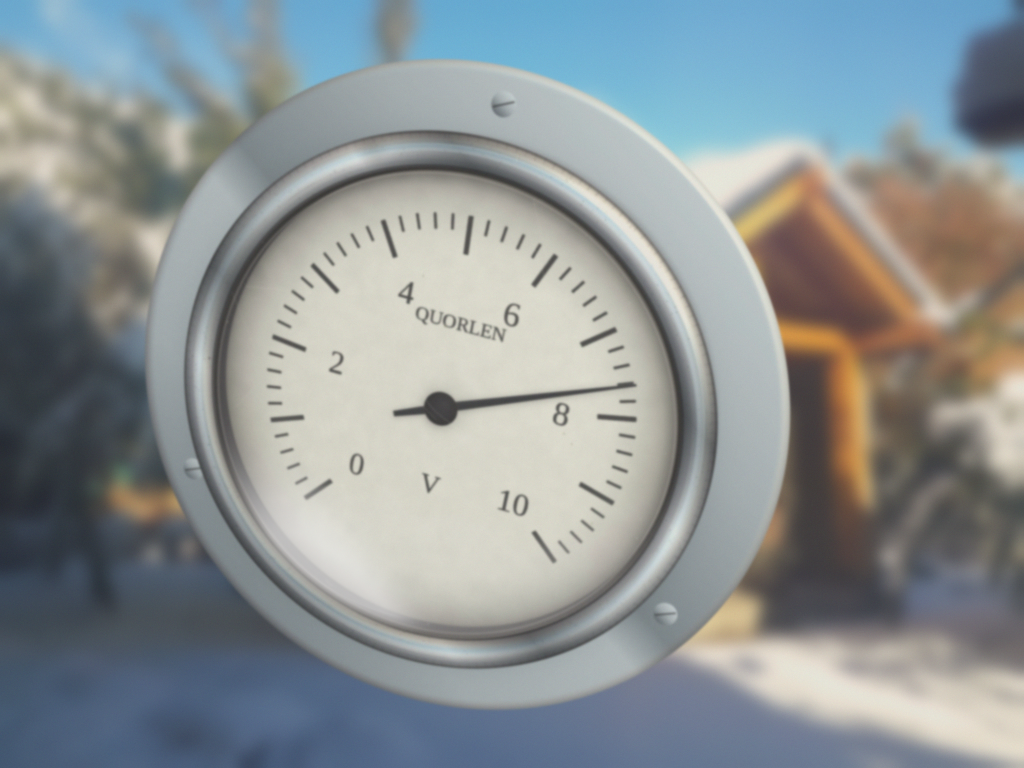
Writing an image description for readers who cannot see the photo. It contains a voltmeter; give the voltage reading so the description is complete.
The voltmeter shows 7.6 V
